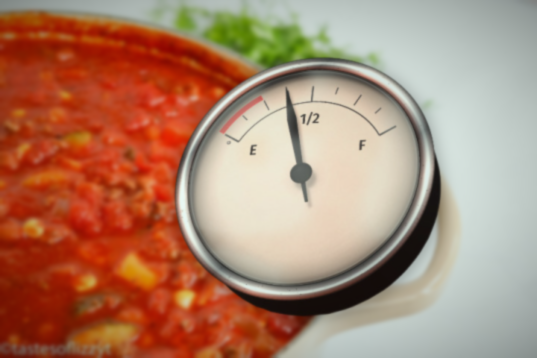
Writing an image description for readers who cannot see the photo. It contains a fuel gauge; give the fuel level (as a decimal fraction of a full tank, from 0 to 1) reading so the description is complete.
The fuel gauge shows 0.375
